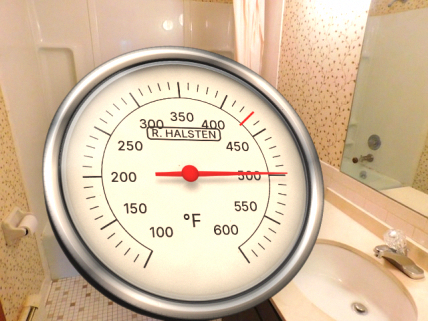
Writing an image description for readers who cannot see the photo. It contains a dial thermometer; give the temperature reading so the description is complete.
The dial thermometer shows 500 °F
